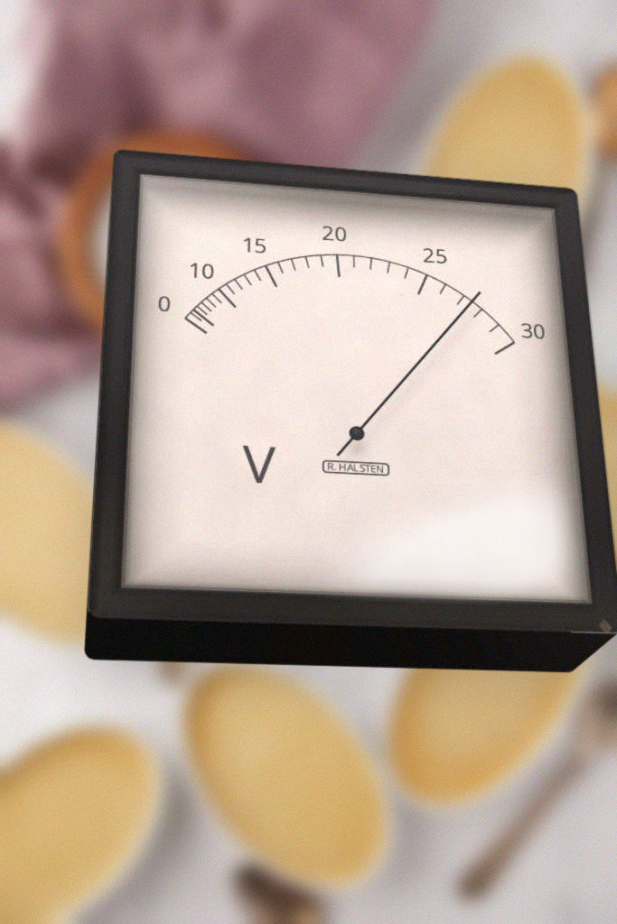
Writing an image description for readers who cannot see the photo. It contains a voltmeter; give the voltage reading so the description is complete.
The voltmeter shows 27.5 V
